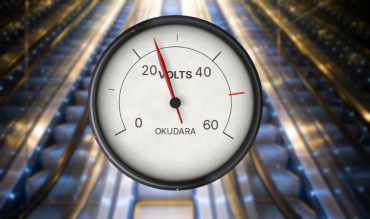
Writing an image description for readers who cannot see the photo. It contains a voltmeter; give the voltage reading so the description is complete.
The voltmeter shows 25 V
